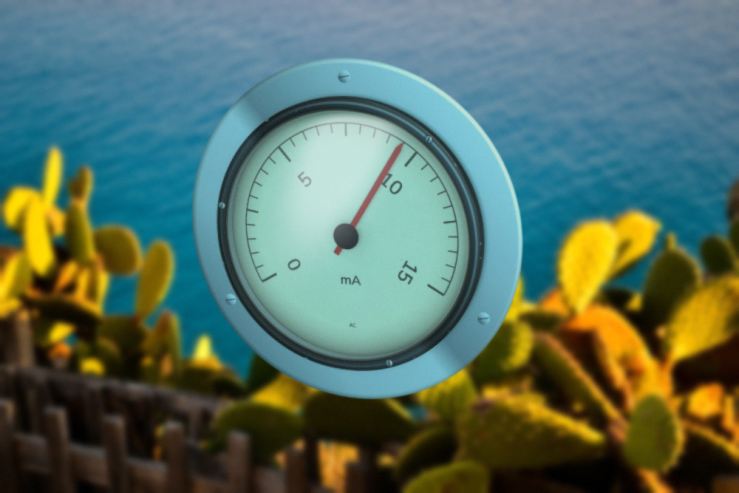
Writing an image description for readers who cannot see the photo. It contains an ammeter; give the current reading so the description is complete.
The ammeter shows 9.5 mA
